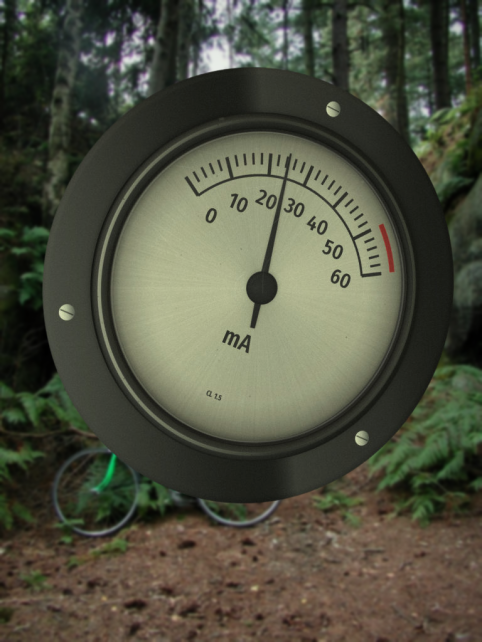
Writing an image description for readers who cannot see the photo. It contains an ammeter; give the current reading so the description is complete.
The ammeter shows 24 mA
